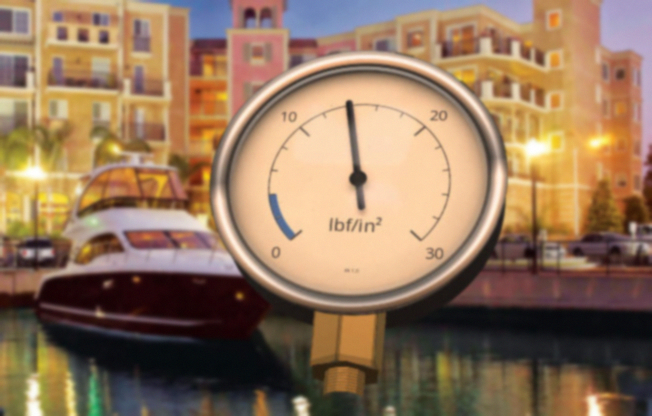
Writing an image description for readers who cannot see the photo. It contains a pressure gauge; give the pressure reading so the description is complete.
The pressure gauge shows 14 psi
